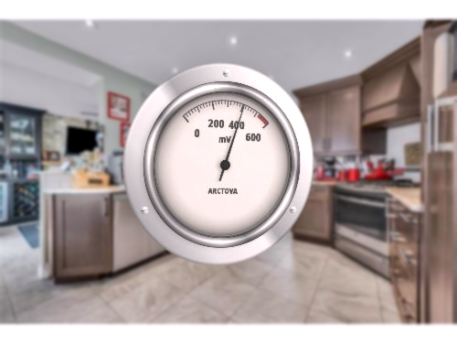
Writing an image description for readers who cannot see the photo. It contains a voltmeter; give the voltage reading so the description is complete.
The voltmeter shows 400 mV
